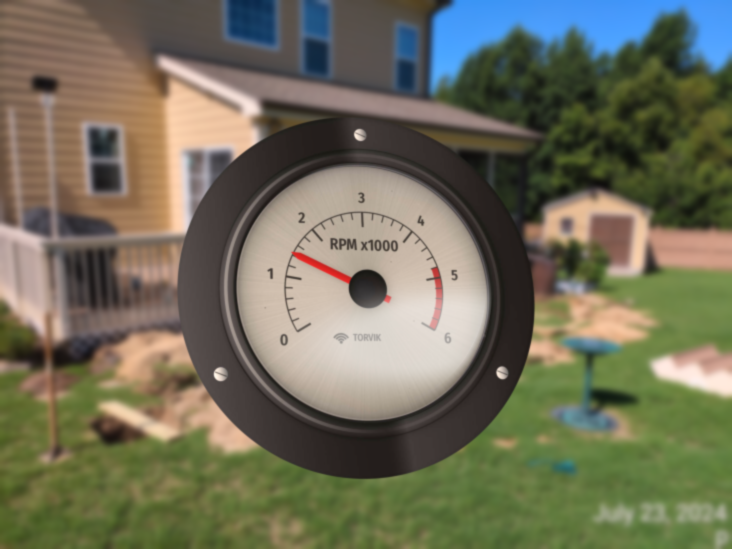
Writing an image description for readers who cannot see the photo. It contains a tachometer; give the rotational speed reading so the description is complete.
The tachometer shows 1400 rpm
